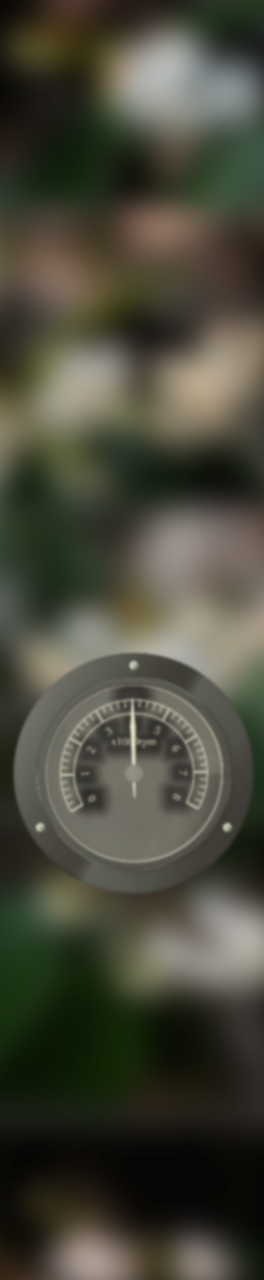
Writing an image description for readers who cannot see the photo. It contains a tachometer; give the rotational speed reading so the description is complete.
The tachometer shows 4000 rpm
